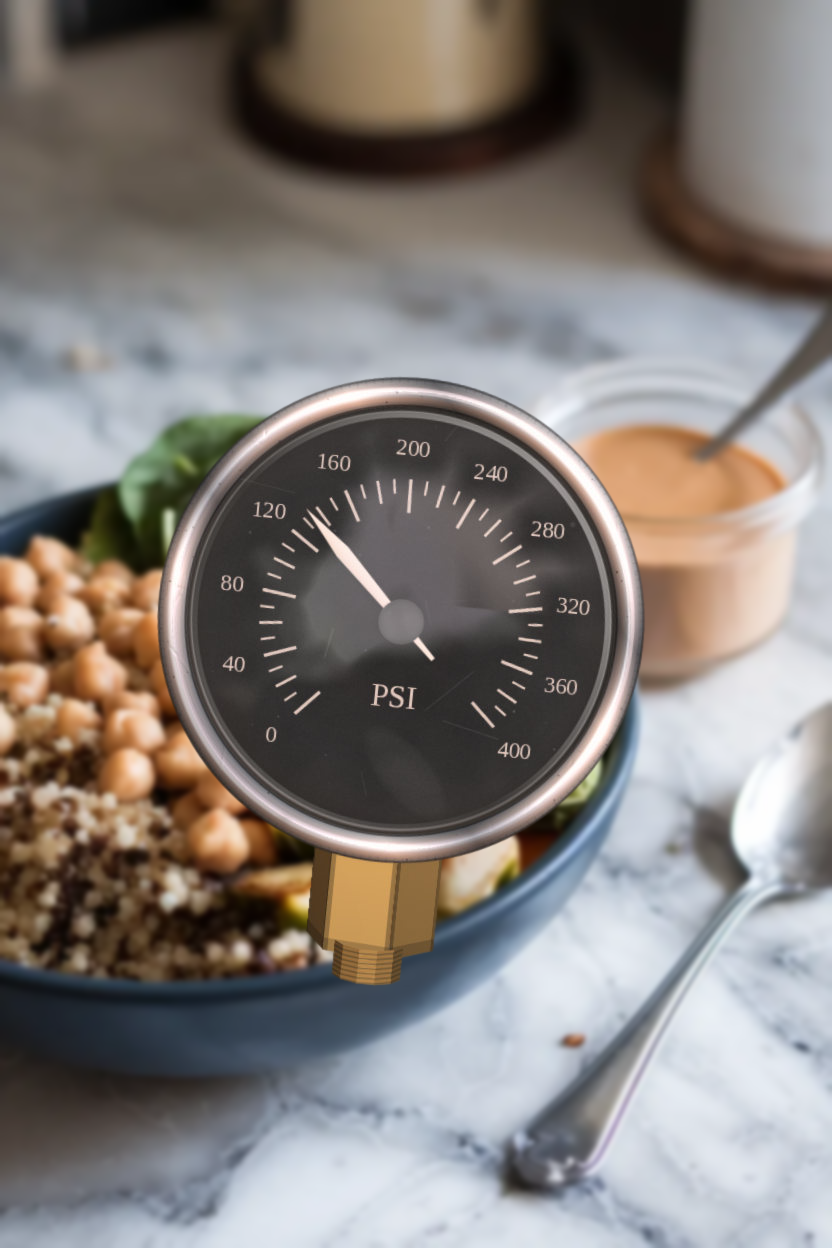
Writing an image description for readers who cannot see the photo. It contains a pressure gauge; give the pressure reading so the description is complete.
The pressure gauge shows 135 psi
